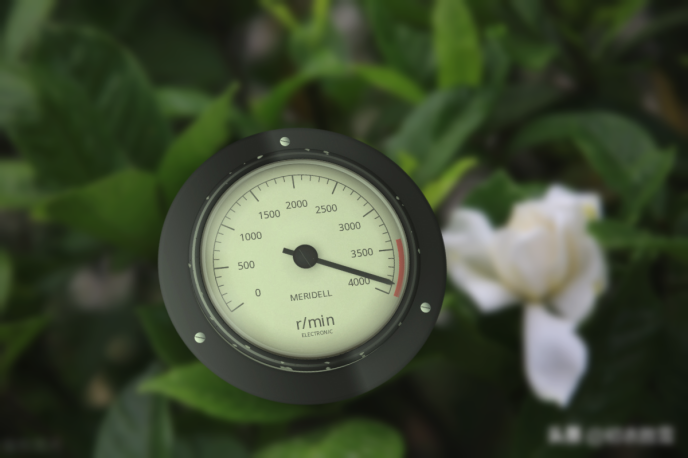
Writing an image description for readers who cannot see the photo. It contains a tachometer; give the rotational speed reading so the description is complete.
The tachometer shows 3900 rpm
